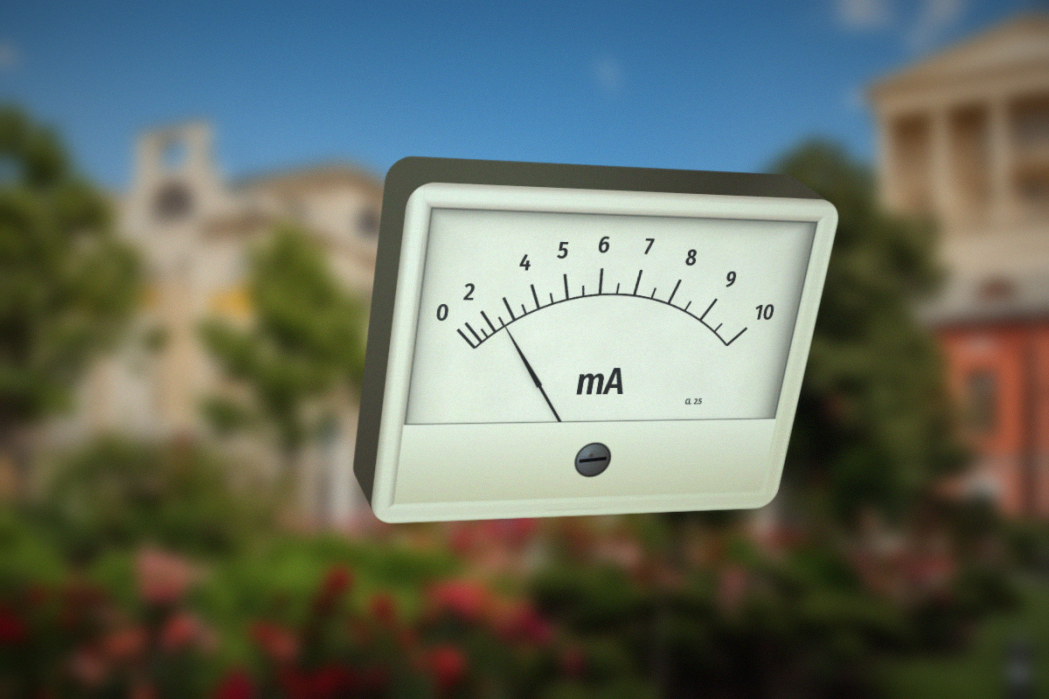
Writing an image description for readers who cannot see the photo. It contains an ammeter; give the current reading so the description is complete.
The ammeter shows 2.5 mA
